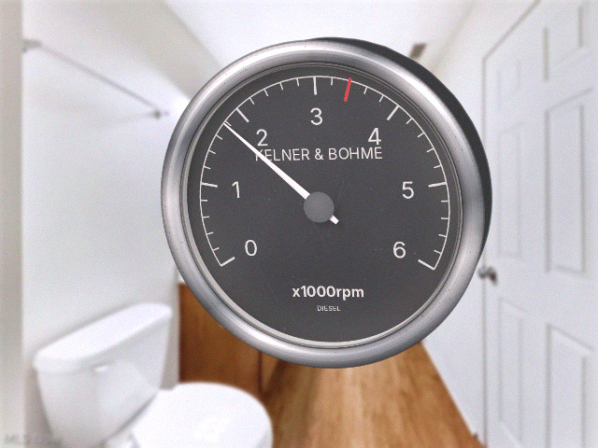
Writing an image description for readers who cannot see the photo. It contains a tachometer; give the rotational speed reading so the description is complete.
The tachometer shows 1800 rpm
